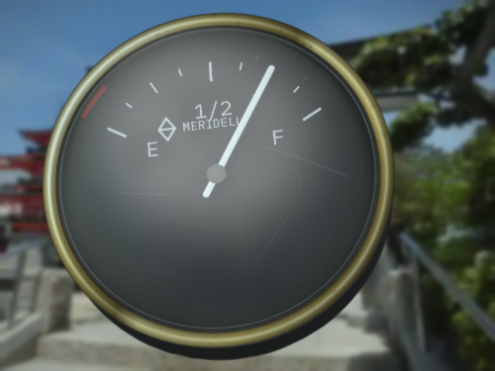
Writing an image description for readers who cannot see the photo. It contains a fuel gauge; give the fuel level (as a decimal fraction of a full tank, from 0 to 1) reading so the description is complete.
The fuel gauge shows 0.75
